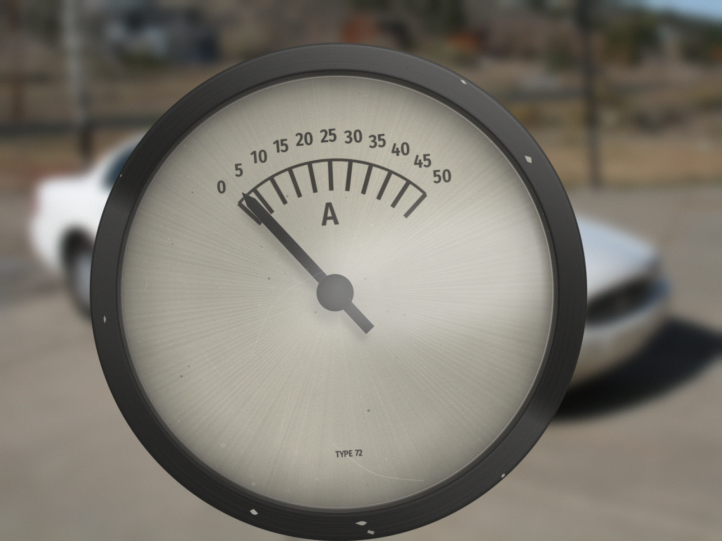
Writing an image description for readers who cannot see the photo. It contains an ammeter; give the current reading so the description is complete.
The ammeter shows 2.5 A
